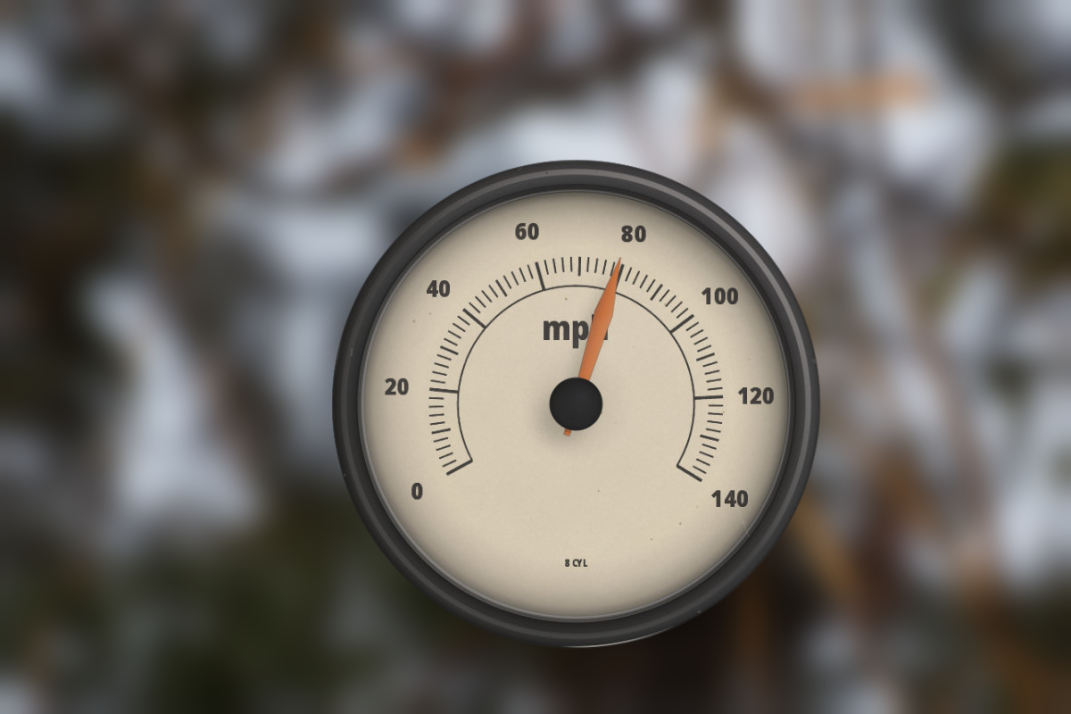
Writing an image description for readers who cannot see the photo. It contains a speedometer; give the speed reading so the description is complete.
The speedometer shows 79 mph
